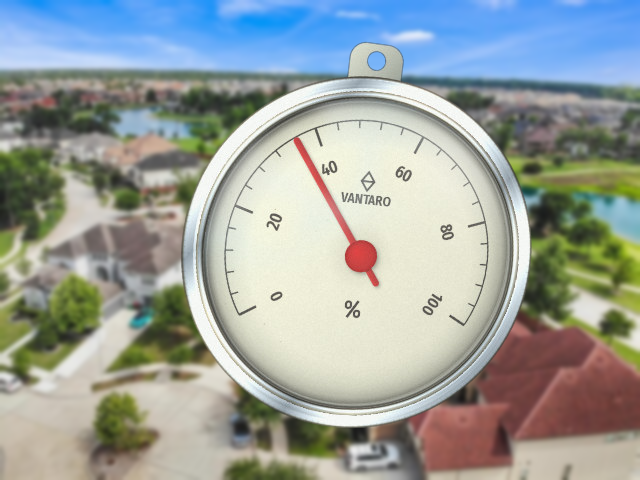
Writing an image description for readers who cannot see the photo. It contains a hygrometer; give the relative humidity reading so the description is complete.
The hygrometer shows 36 %
